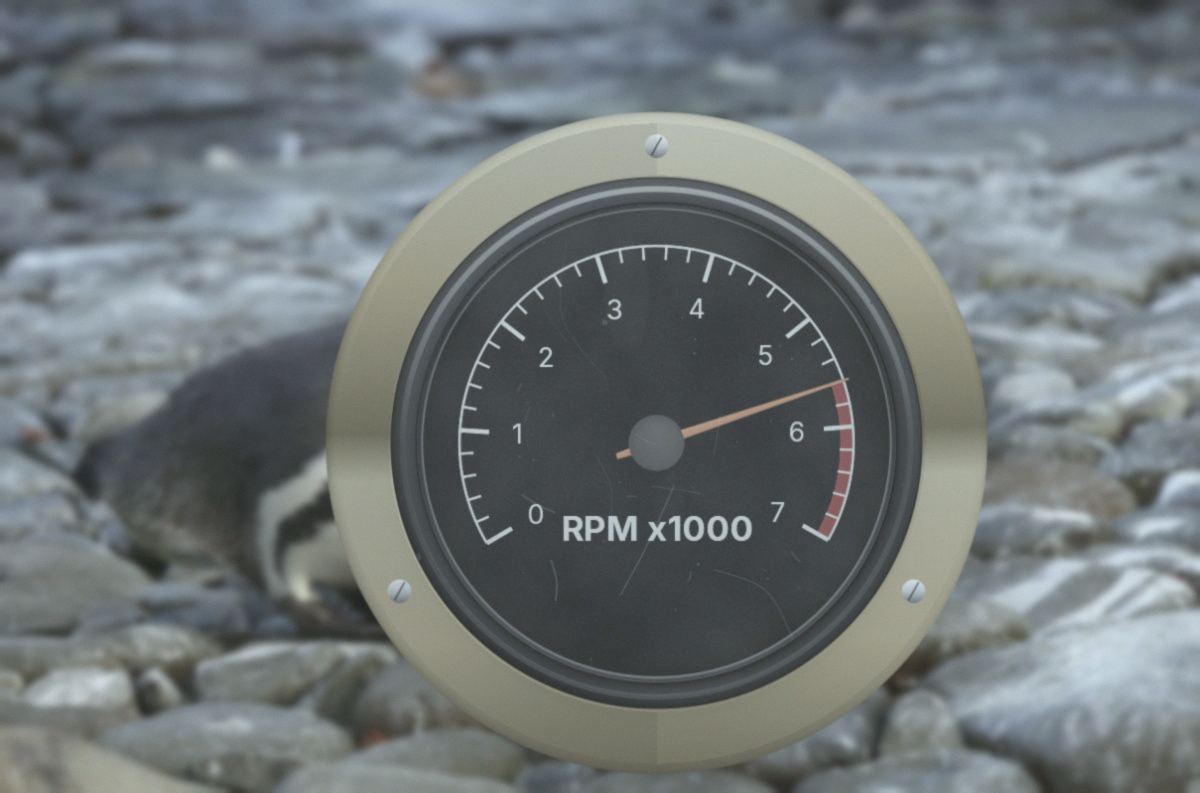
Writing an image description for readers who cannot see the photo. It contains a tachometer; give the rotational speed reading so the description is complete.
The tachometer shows 5600 rpm
